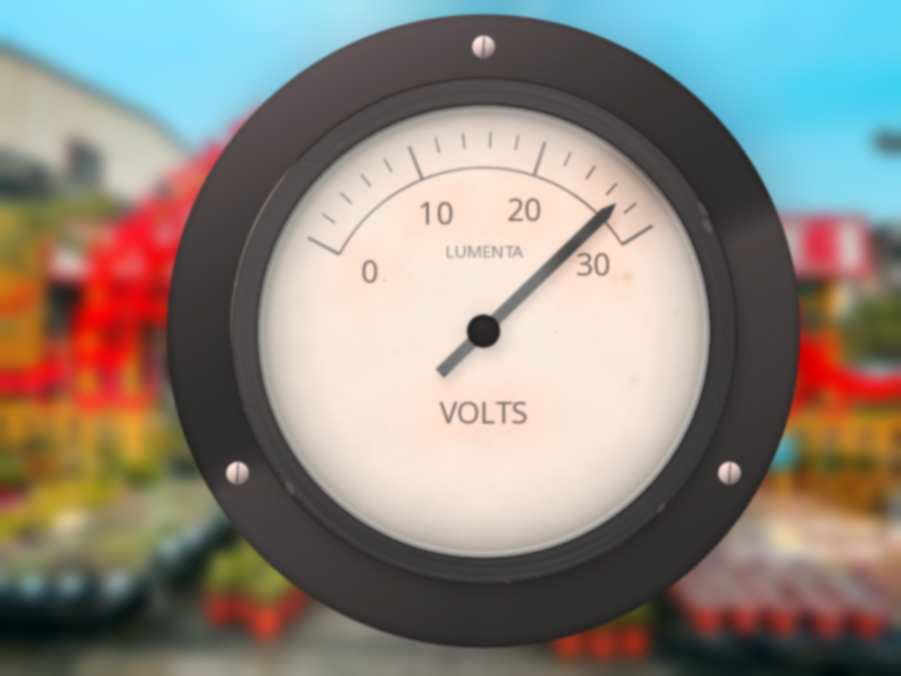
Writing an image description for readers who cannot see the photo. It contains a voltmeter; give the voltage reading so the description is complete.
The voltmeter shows 27 V
